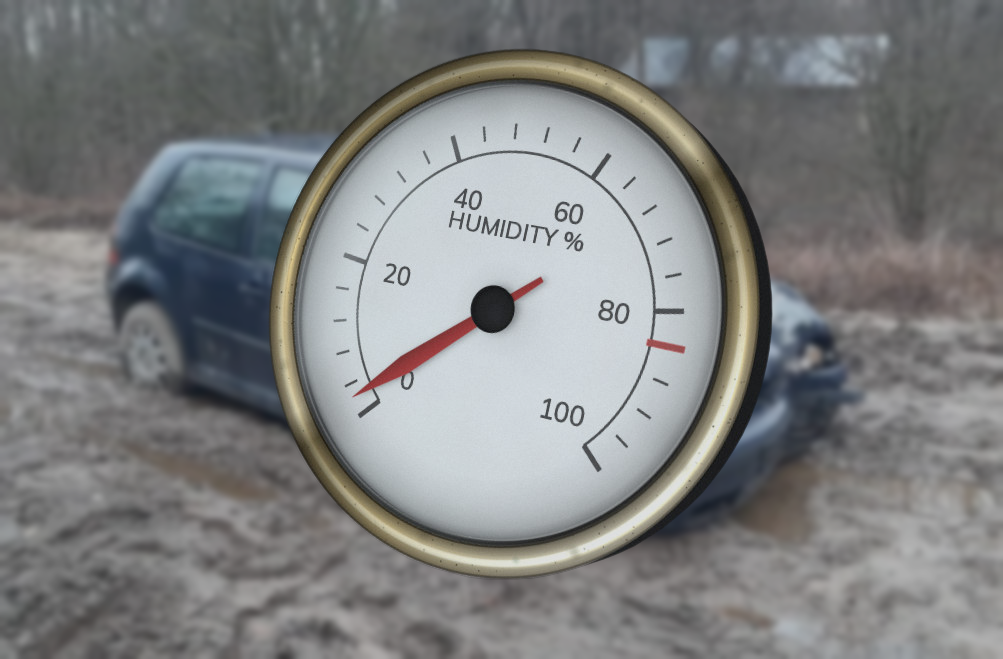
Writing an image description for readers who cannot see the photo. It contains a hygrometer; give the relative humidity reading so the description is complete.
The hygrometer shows 2 %
